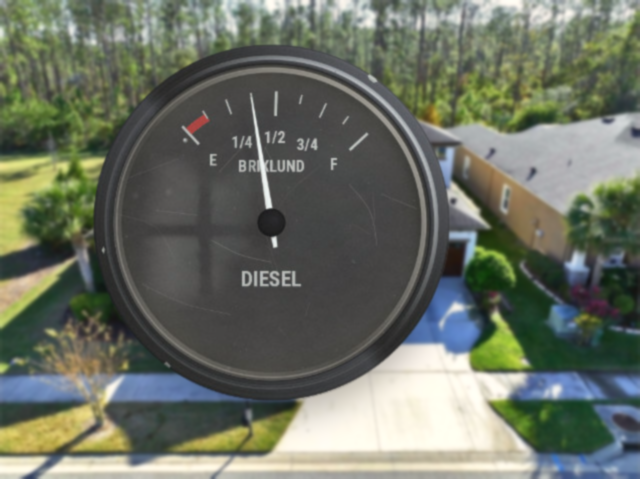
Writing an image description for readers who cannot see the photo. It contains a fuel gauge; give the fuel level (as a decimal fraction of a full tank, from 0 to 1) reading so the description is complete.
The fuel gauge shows 0.375
